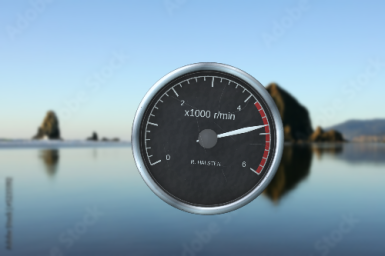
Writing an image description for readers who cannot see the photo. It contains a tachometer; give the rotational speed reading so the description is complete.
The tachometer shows 4800 rpm
